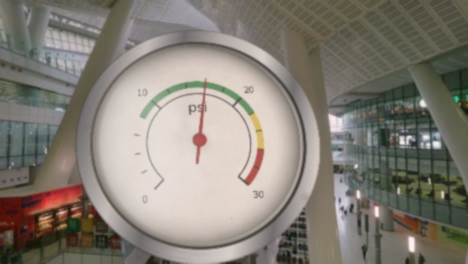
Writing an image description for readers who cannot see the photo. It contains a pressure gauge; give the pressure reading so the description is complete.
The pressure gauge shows 16 psi
